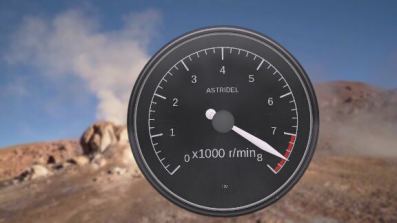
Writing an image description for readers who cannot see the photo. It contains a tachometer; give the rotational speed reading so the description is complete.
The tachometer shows 7600 rpm
